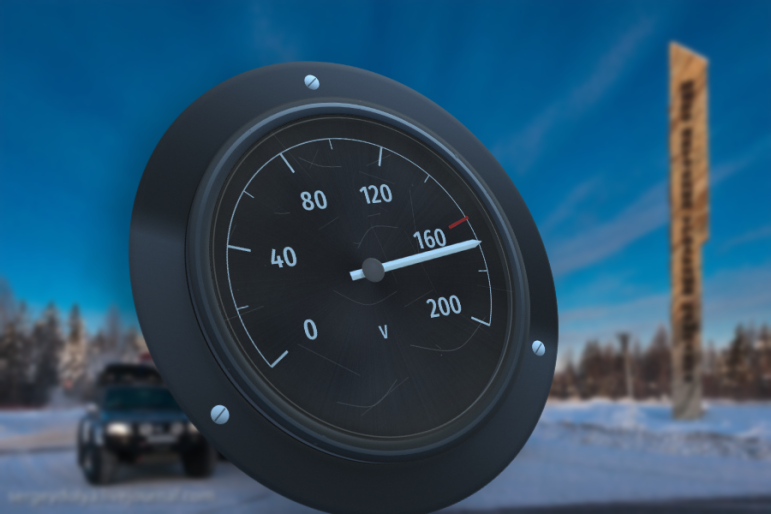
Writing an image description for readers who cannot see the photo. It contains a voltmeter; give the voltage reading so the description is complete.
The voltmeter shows 170 V
